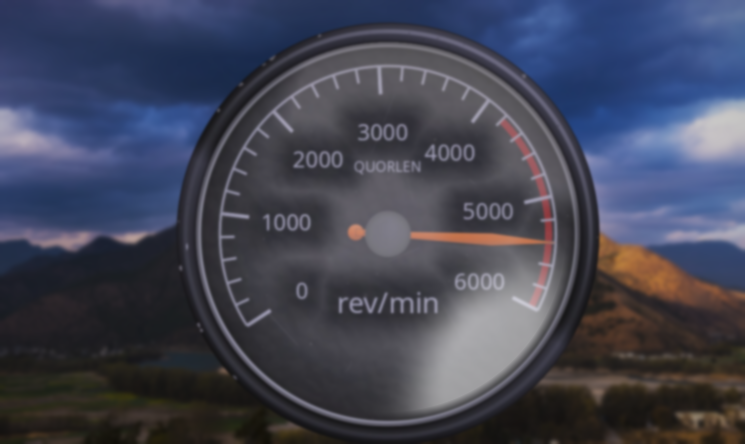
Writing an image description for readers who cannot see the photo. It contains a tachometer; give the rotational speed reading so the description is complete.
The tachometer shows 5400 rpm
